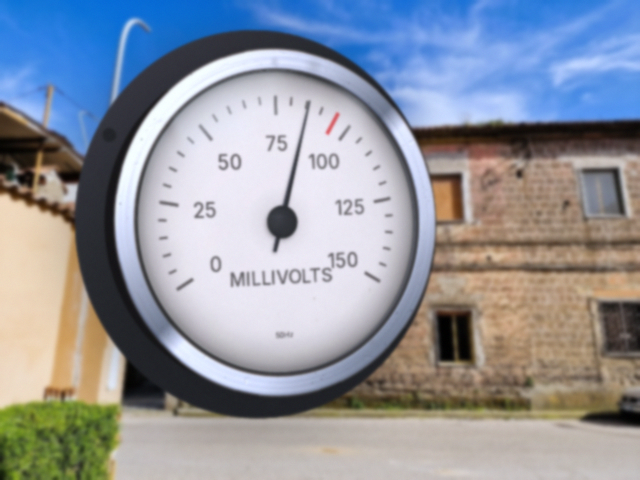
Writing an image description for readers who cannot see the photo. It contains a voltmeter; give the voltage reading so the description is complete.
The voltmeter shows 85 mV
